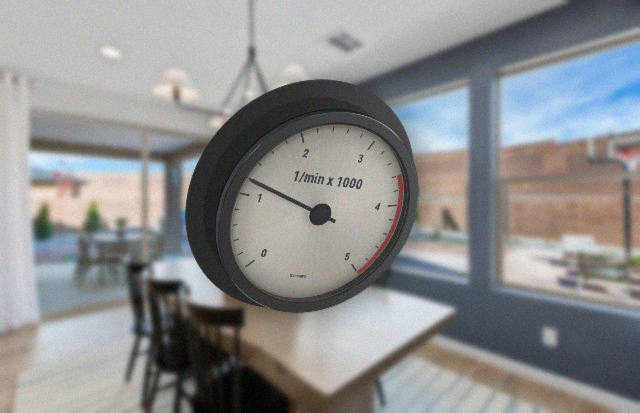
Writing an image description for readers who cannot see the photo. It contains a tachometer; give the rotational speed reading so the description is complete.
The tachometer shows 1200 rpm
